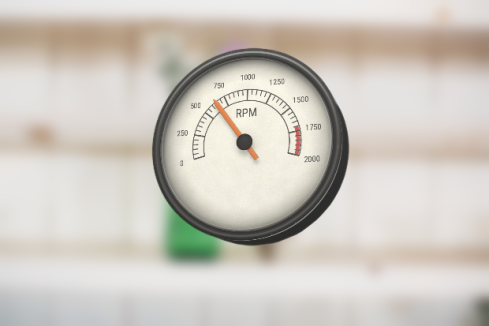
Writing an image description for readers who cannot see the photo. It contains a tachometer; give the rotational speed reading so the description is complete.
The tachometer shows 650 rpm
